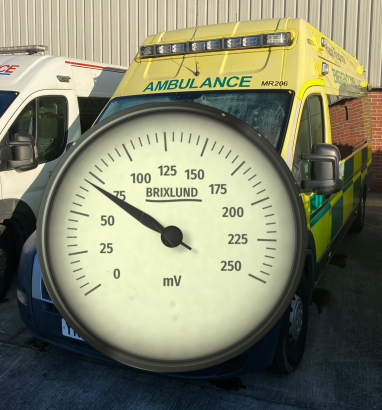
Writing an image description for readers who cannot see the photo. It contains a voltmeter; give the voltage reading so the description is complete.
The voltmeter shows 70 mV
